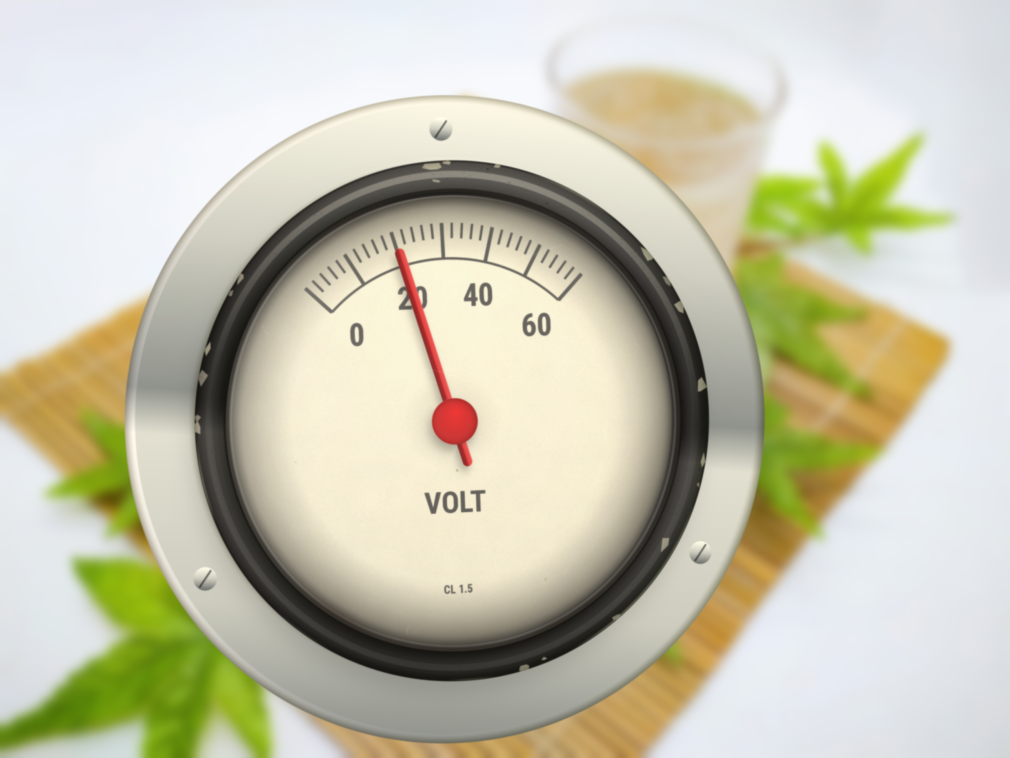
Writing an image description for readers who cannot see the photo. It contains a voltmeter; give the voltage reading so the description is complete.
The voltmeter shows 20 V
